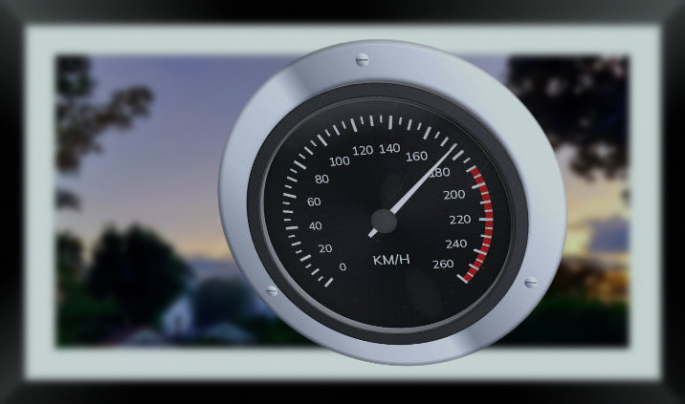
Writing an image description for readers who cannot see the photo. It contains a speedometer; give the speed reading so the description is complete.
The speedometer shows 175 km/h
